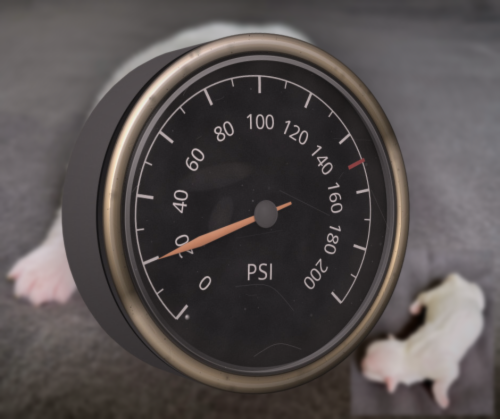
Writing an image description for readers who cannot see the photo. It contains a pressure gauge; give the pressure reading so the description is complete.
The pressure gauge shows 20 psi
